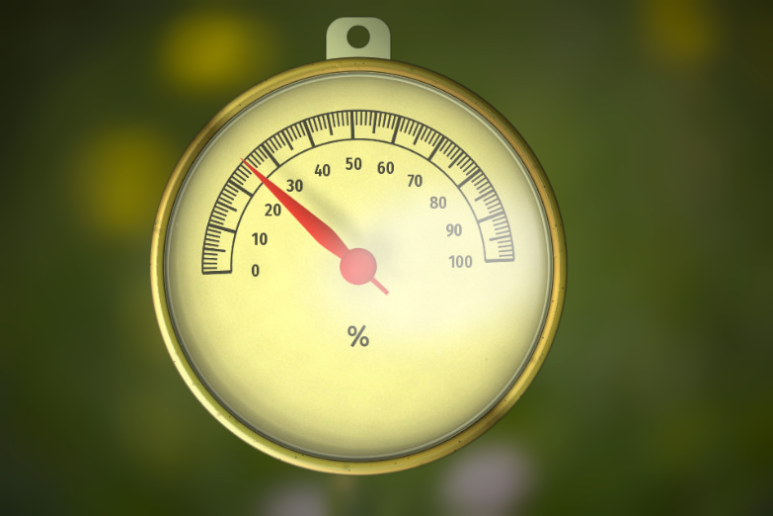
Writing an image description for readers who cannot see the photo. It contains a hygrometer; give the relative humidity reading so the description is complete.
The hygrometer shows 25 %
